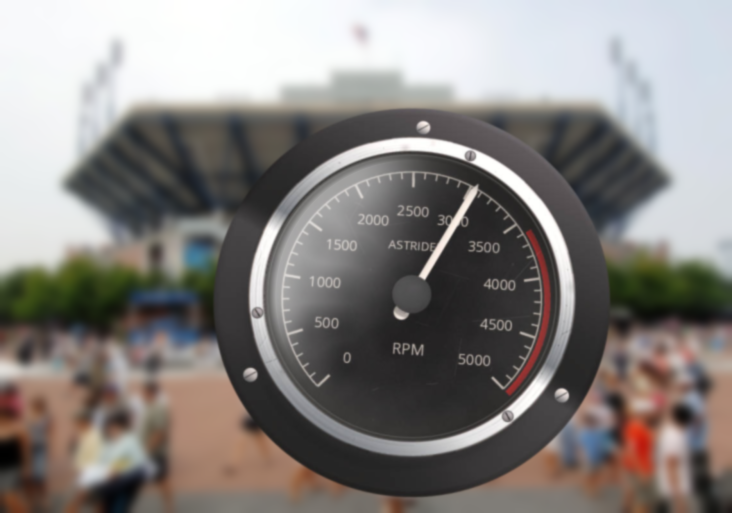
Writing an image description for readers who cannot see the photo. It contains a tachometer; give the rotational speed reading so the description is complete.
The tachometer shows 3050 rpm
